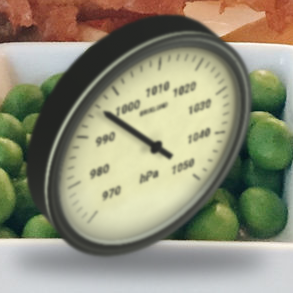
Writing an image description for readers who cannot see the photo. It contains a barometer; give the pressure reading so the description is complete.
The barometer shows 996 hPa
